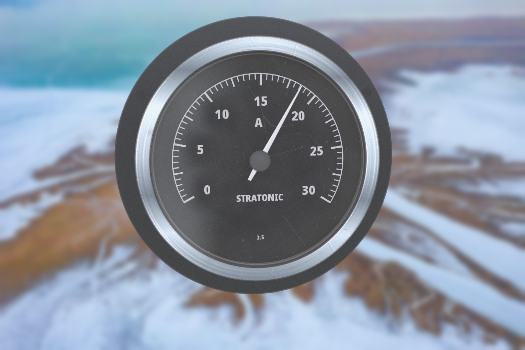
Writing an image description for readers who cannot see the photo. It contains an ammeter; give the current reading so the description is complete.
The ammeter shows 18.5 A
